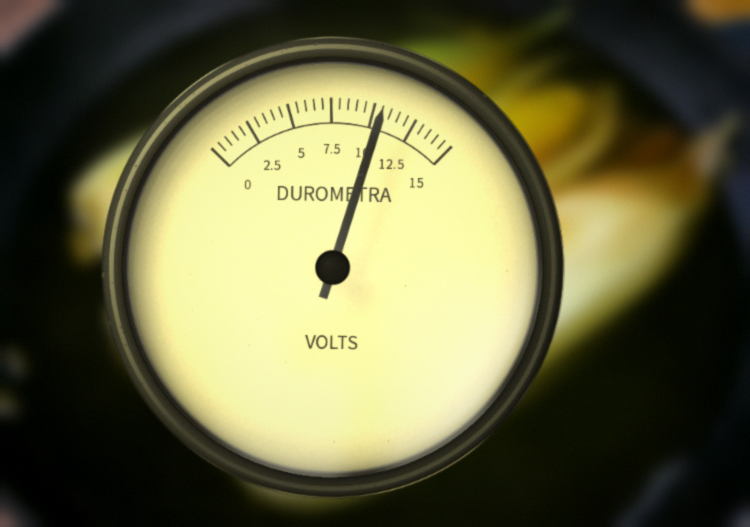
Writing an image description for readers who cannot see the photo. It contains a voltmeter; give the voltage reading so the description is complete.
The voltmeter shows 10.5 V
